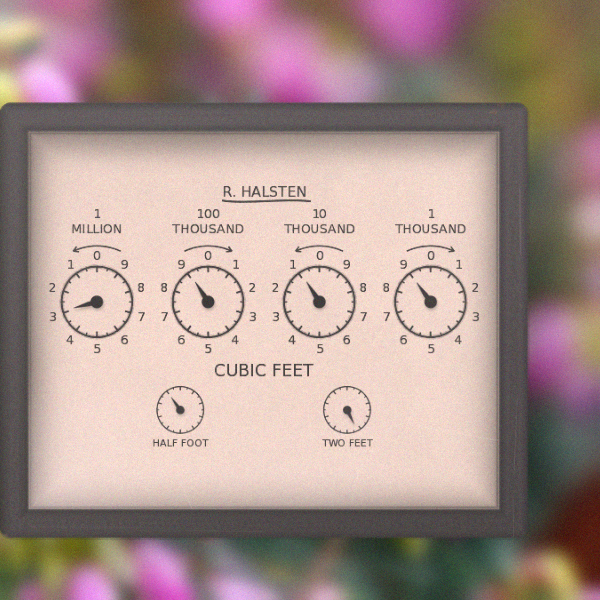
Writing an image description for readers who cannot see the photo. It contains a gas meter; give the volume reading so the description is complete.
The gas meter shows 290900 ft³
